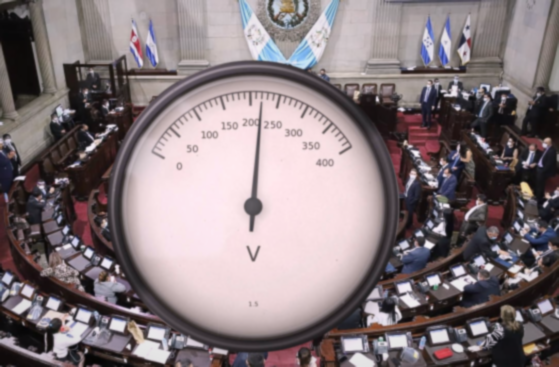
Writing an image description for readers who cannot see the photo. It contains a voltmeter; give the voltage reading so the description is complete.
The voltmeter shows 220 V
